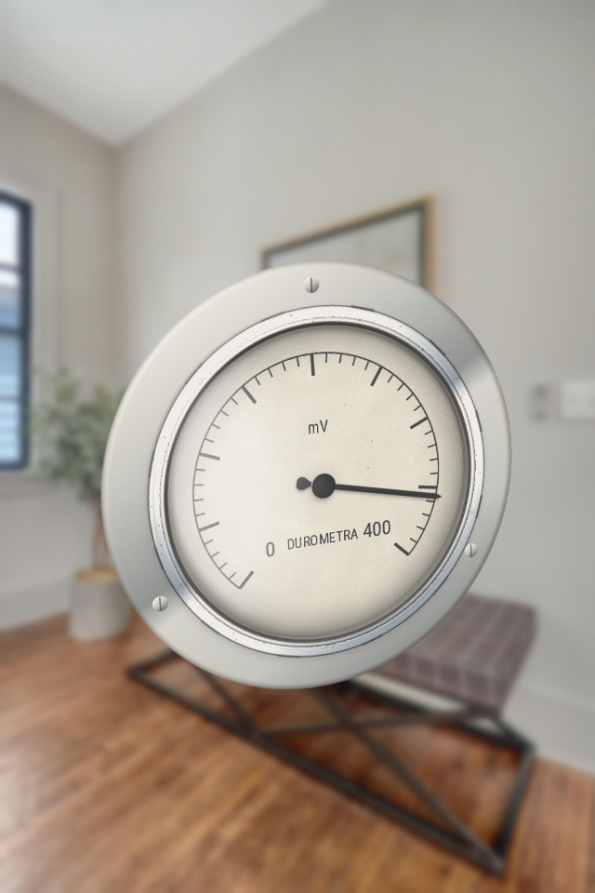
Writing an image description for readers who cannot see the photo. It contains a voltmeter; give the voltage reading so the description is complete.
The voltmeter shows 355 mV
